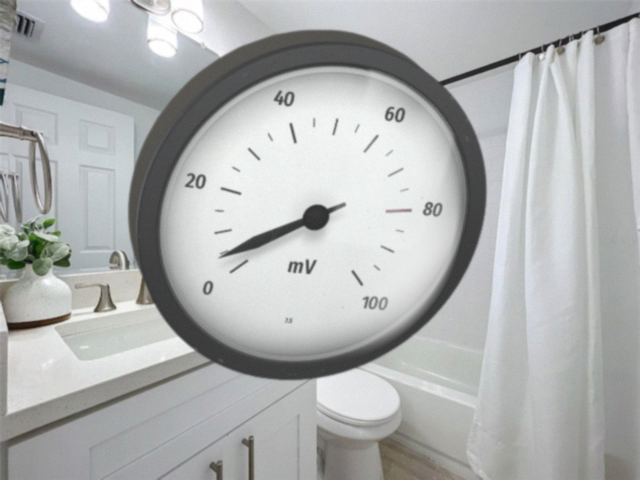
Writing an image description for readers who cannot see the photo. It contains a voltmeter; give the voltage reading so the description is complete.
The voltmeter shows 5 mV
